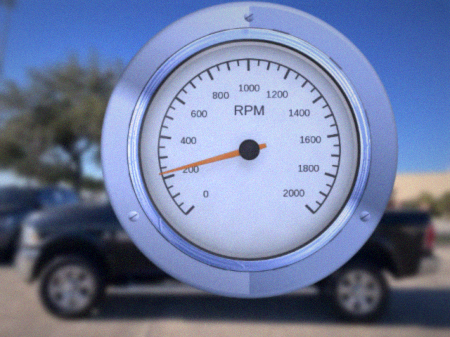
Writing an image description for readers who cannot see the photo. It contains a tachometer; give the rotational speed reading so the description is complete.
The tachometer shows 225 rpm
